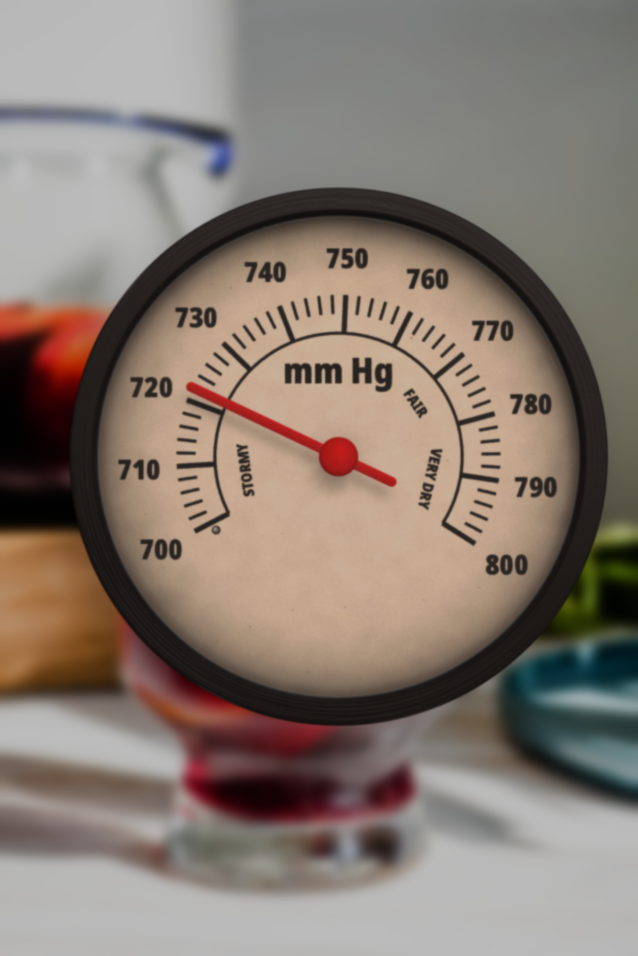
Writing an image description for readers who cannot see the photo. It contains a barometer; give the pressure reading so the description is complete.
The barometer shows 722 mmHg
